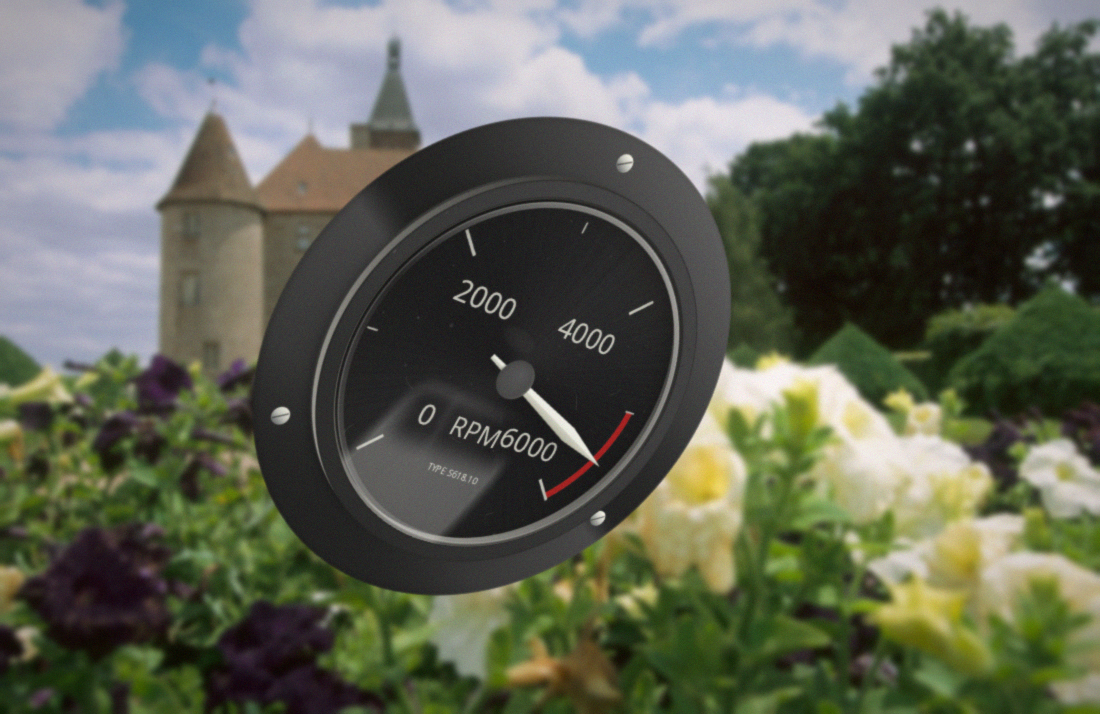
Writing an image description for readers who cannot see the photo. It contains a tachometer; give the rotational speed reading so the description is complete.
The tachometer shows 5500 rpm
